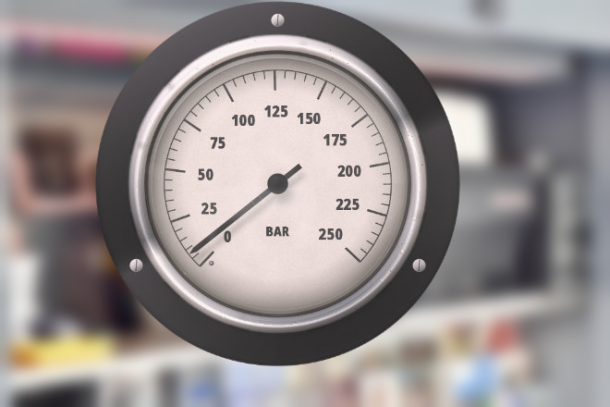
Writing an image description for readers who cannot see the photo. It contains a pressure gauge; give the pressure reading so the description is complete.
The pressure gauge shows 7.5 bar
